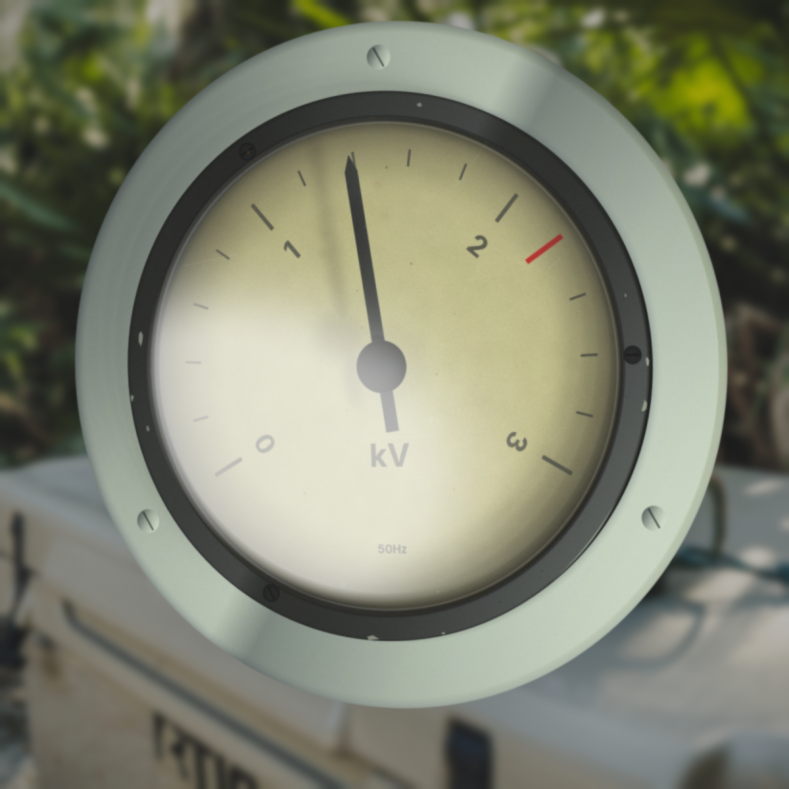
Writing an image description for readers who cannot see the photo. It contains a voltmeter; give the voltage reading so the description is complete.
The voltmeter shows 1.4 kV
